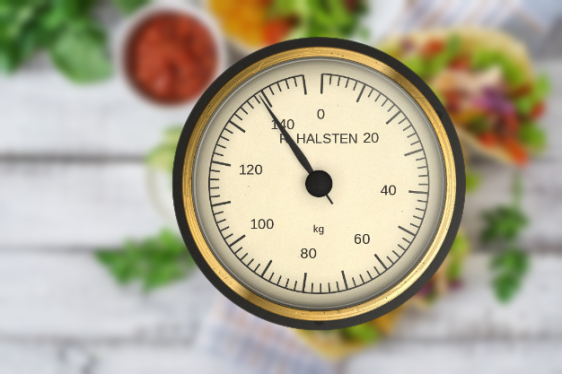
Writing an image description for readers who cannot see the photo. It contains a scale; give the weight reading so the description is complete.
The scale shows 139 kg
